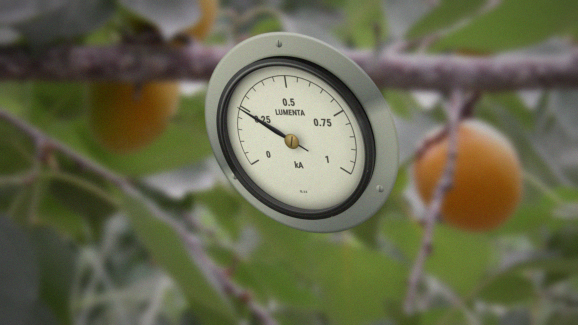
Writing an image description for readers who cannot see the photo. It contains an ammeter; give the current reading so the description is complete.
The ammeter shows 0.25 kA
